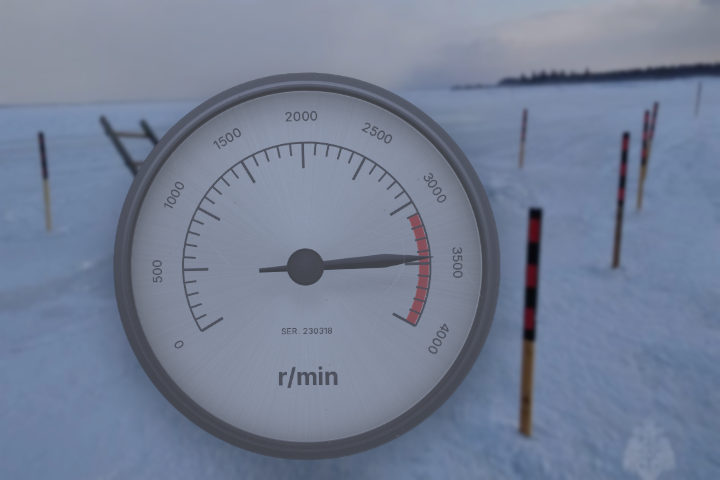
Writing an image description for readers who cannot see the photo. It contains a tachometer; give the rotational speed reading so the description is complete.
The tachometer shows 3450 rpm
